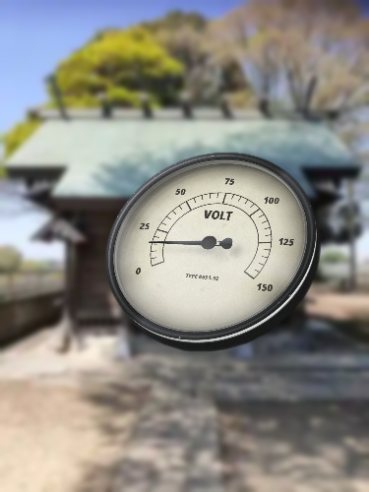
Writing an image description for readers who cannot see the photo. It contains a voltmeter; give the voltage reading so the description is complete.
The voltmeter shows 15 V
